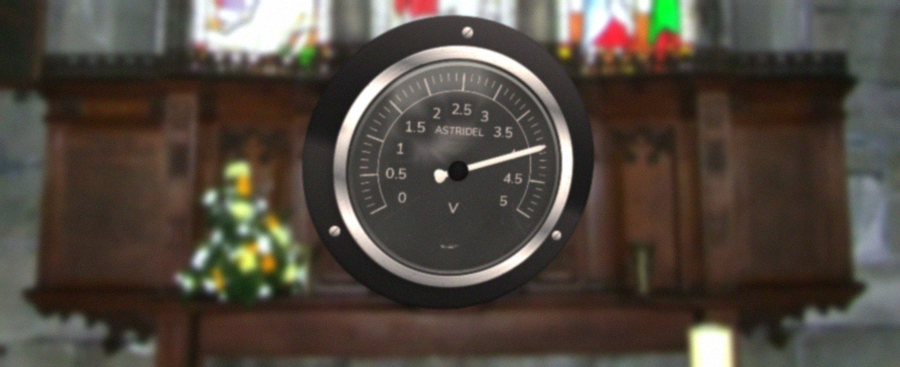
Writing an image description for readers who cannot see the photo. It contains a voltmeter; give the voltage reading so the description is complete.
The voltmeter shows 4 V
